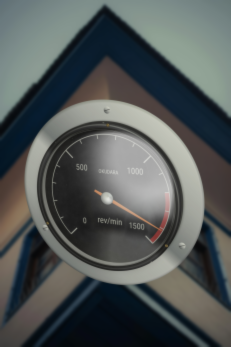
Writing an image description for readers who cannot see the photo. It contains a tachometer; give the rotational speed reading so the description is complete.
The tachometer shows 1400 rpm
